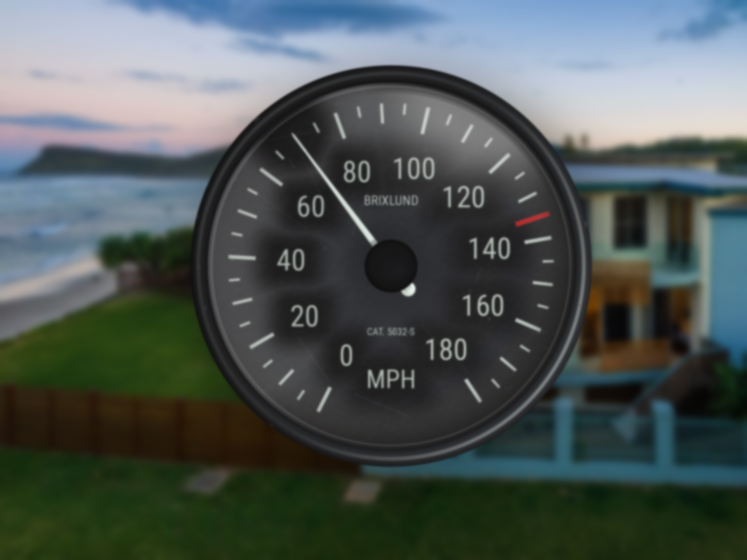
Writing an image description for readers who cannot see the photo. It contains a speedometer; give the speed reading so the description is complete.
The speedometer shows 70 mph
